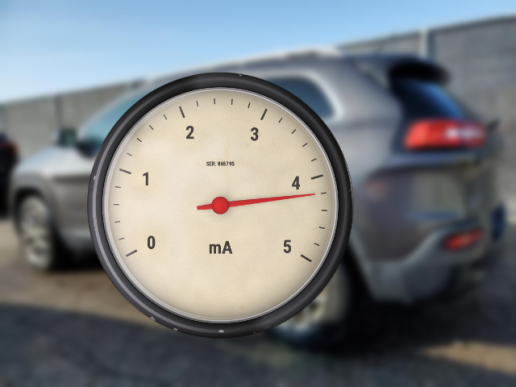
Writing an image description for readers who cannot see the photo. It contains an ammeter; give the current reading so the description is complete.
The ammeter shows 4.2 mA
